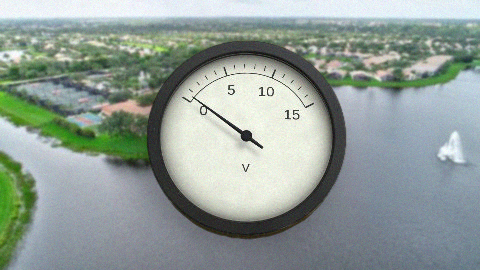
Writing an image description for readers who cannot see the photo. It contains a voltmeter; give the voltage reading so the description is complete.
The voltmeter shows 0.5 V
